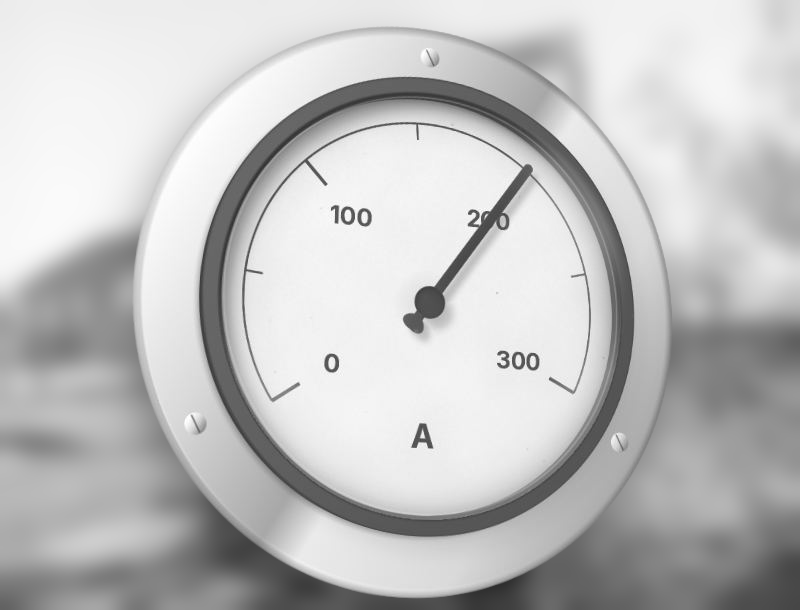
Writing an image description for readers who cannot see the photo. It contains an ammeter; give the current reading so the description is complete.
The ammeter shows 200 A
